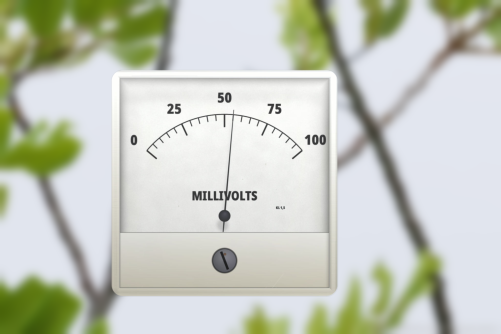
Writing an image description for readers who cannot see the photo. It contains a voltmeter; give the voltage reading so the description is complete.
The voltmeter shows 55 mV
